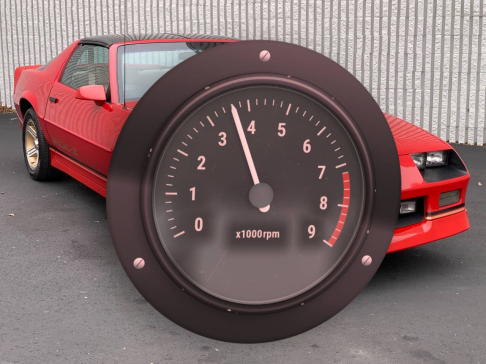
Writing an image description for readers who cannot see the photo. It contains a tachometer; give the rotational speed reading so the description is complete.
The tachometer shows 3600 rpm
